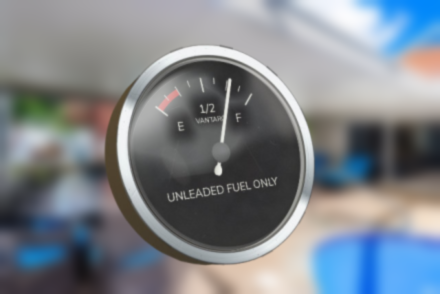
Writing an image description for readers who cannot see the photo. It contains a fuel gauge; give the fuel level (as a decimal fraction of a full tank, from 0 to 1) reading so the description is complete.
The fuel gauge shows 0.75
